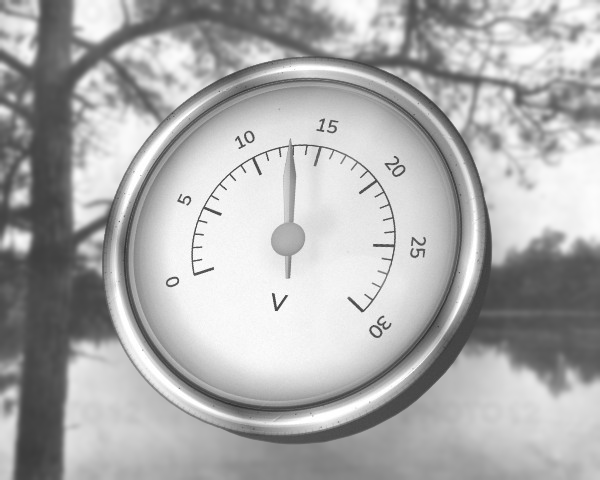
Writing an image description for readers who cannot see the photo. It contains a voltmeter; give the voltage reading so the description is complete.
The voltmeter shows 13 V
